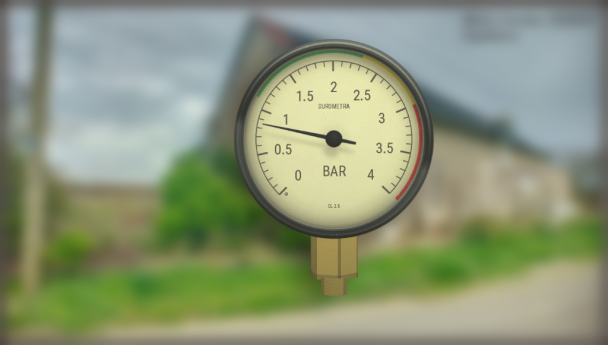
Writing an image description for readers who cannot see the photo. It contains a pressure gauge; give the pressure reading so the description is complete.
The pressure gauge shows 0.85 bar
